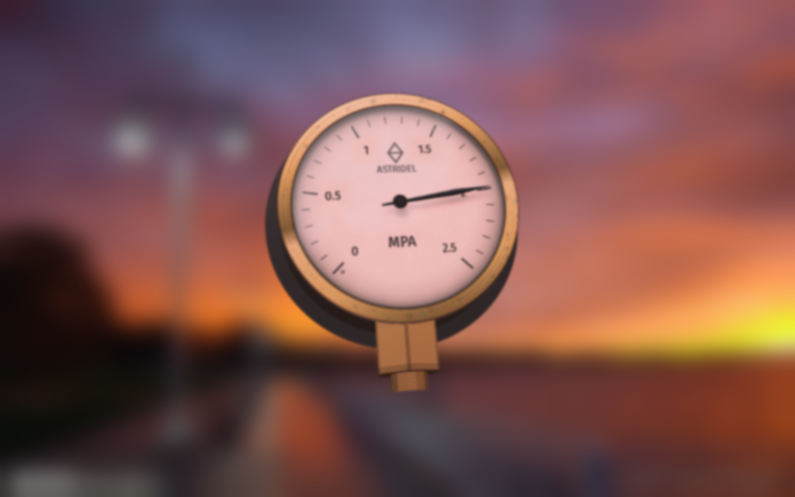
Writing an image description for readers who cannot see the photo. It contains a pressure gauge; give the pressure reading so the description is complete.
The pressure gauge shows 2 MPa
